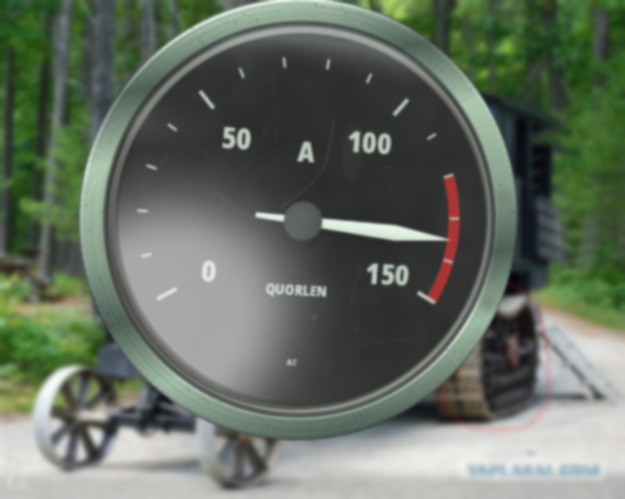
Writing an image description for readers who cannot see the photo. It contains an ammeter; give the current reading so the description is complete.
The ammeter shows 135 A
